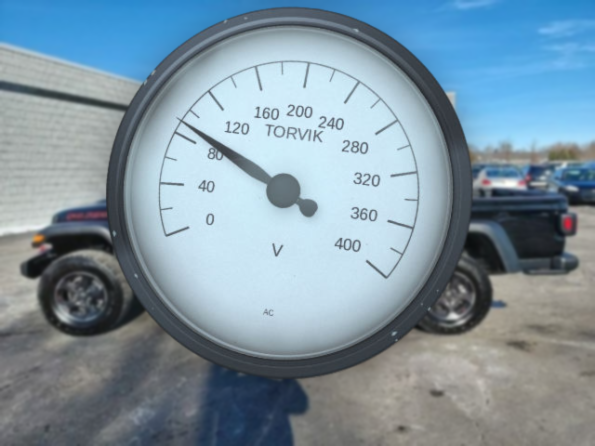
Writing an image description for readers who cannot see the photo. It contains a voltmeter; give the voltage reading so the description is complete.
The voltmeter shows 90 V
